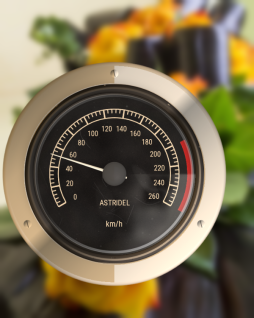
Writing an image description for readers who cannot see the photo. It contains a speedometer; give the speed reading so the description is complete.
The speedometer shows 52 km/h
